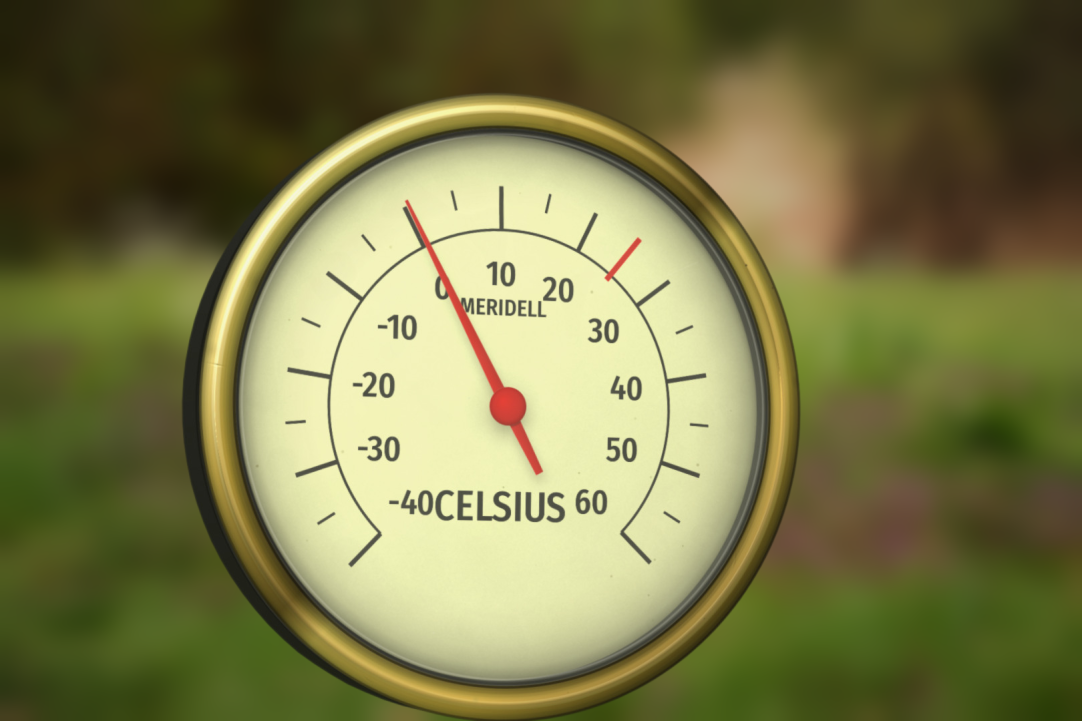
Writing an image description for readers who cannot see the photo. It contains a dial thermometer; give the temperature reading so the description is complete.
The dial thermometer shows 0 °C
